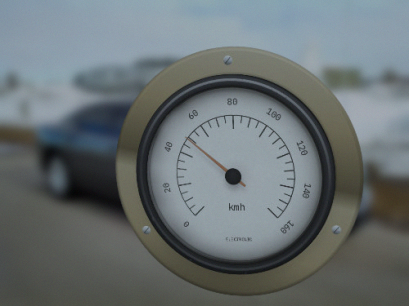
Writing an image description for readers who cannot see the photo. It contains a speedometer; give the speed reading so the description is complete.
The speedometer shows 50 km/h
